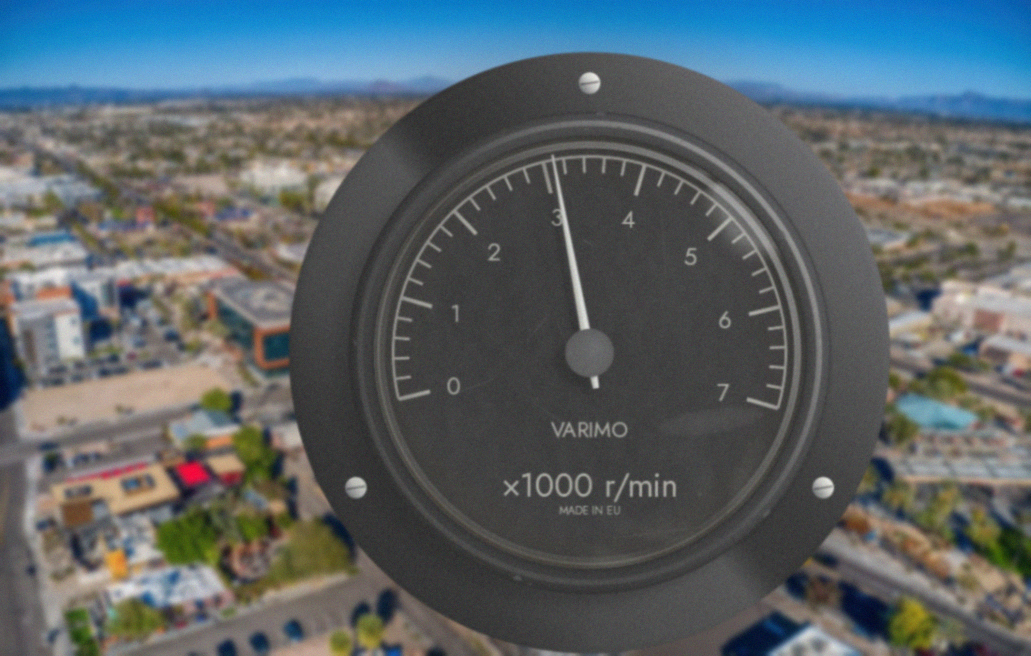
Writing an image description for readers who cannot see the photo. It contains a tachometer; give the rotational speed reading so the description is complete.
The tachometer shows 3100 rpm
